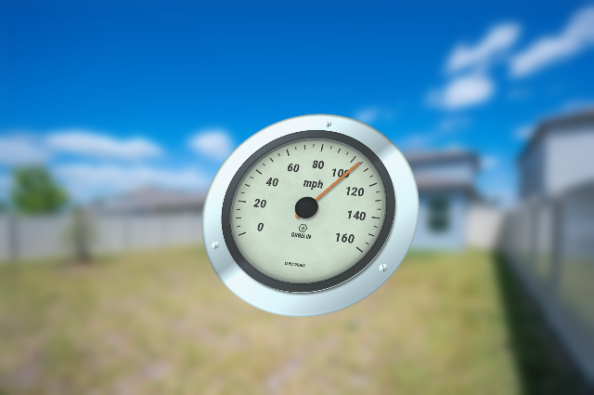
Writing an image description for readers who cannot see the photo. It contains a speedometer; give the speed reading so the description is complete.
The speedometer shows 105 mph
